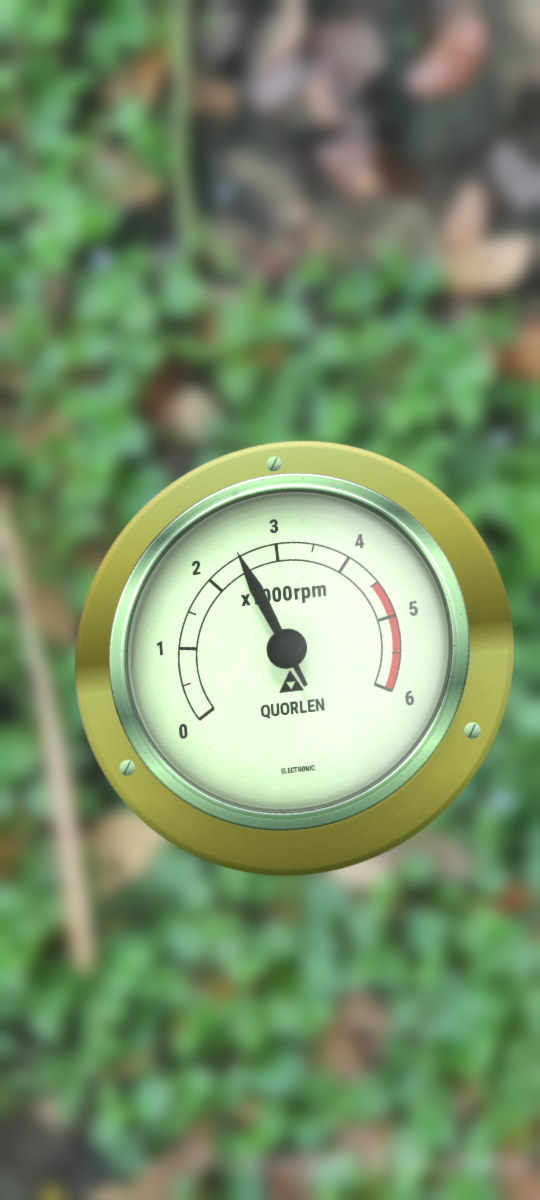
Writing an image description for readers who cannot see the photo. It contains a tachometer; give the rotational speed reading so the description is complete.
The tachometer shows 2500 rpm
